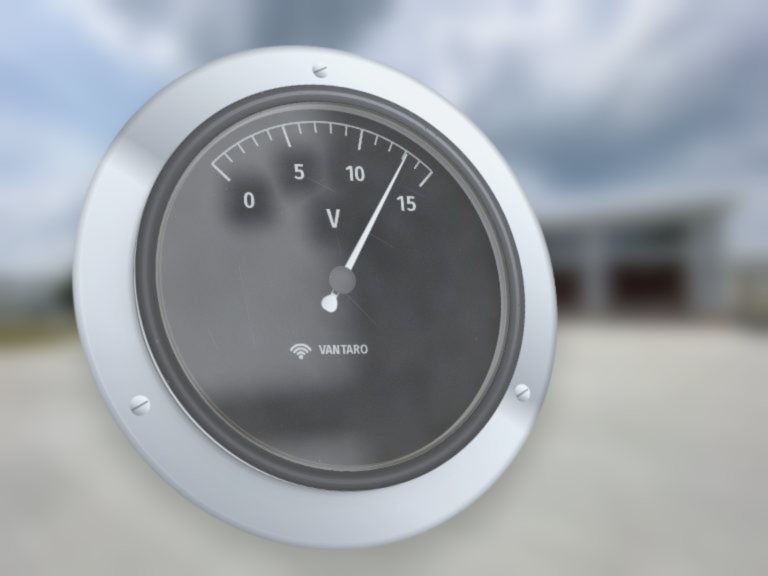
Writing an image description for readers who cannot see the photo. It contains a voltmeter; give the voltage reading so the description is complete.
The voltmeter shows 13 V
